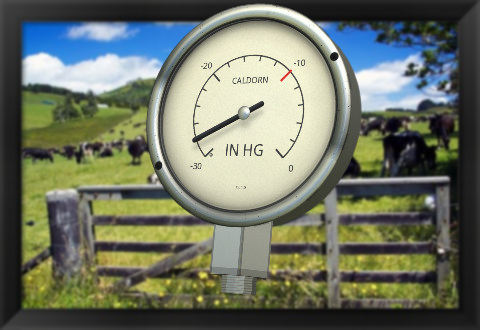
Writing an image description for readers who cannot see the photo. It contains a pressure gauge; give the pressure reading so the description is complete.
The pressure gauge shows -28 inHg
